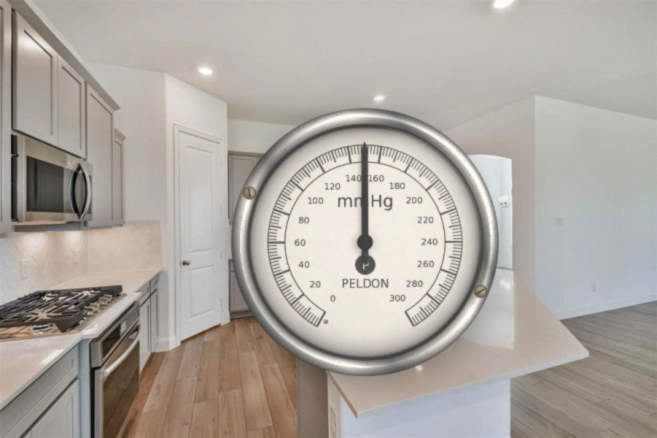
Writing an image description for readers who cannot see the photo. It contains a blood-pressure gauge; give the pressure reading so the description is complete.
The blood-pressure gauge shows 150 mmHg
